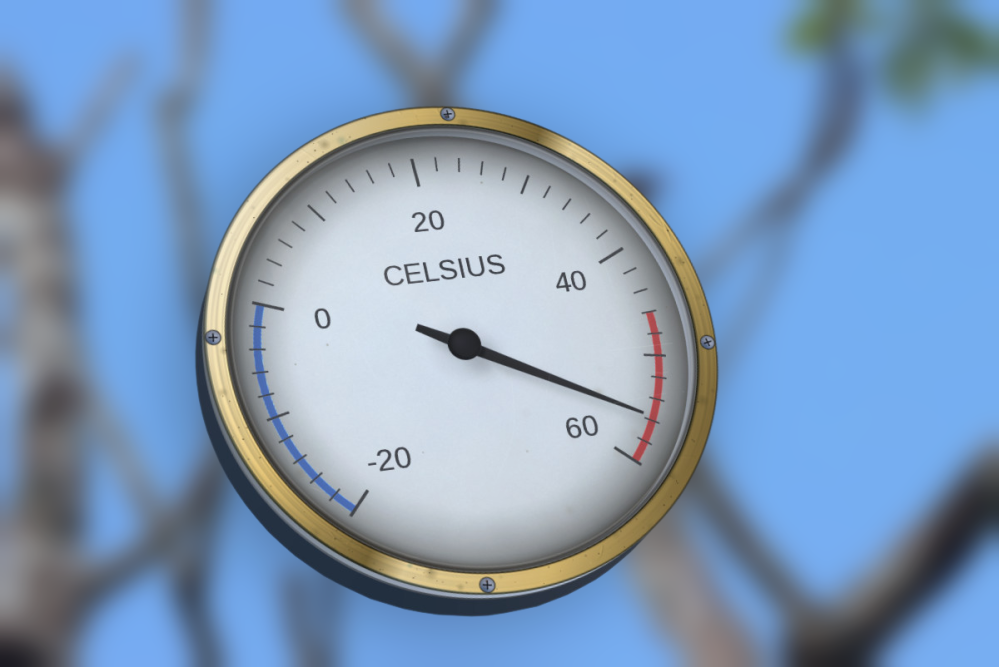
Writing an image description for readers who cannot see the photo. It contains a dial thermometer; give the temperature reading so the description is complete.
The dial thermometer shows 56 °C
